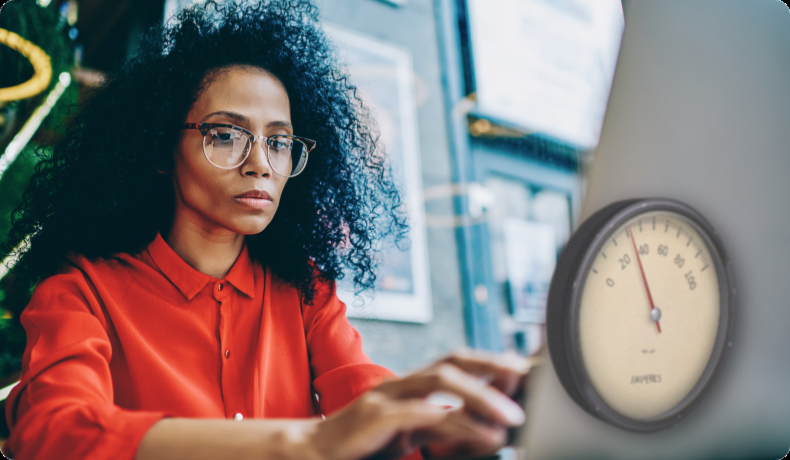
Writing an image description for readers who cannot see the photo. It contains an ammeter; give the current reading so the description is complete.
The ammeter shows 30 A
